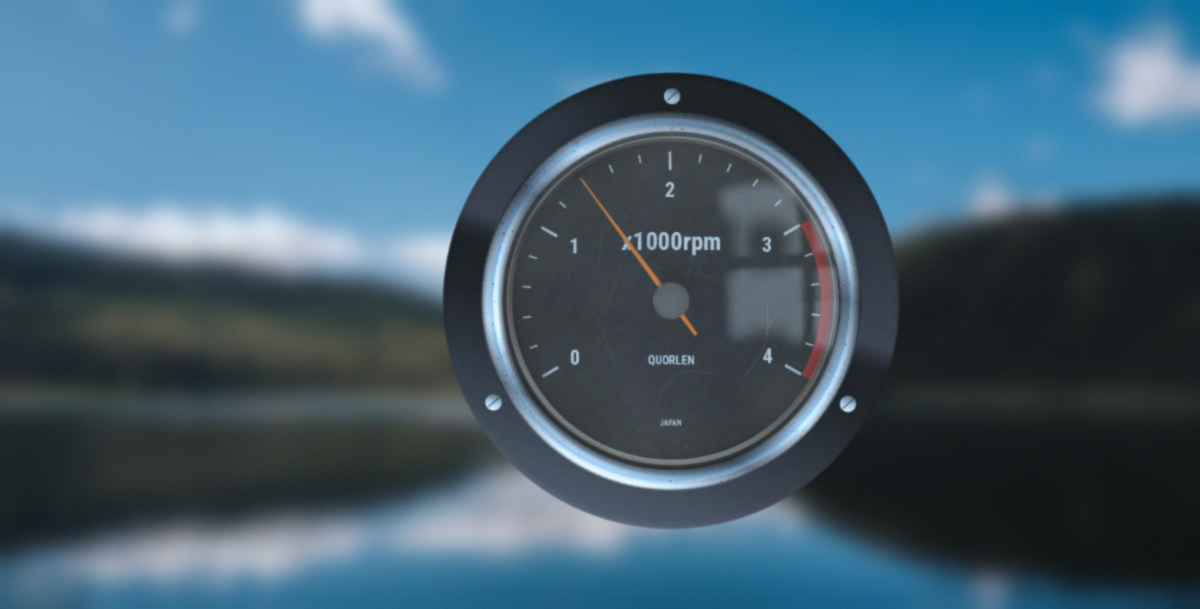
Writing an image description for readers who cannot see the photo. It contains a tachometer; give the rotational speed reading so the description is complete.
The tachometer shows 1400 rpm
